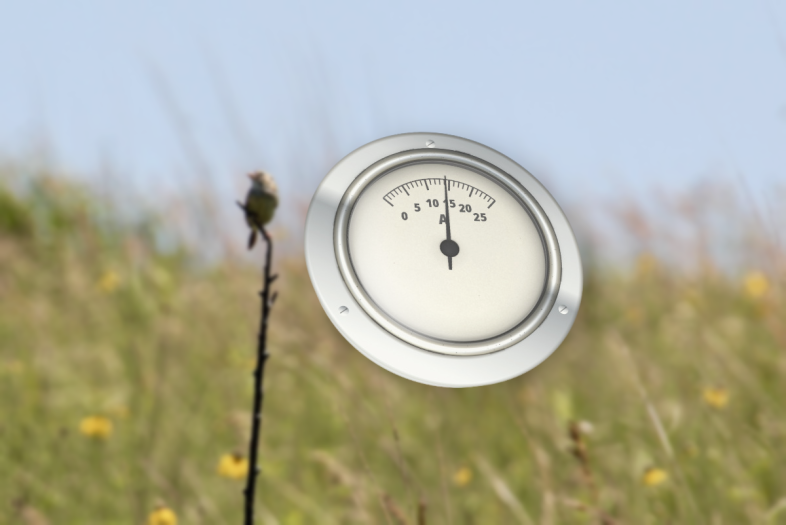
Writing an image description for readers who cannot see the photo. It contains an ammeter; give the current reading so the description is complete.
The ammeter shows 14 A
